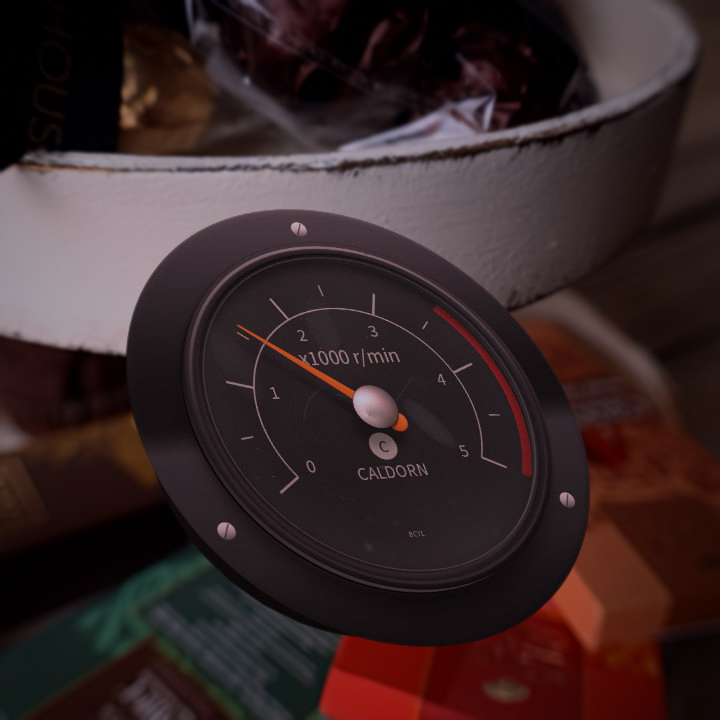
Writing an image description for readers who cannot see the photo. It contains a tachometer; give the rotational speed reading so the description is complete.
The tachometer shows 1500 rpm
